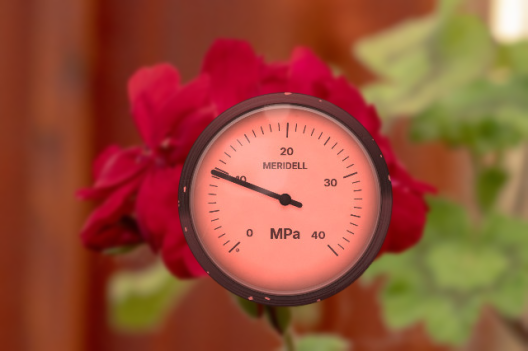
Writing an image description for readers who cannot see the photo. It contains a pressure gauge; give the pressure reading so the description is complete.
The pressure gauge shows 9.5 MPa
